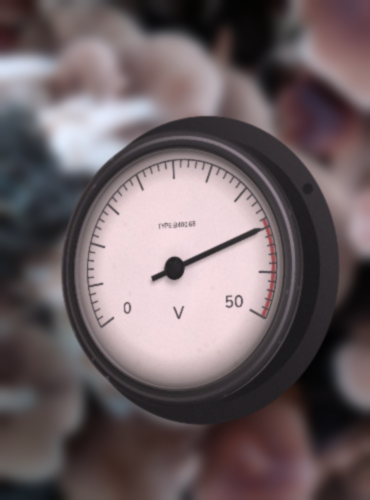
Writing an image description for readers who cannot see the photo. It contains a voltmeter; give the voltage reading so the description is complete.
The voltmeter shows 40 V
